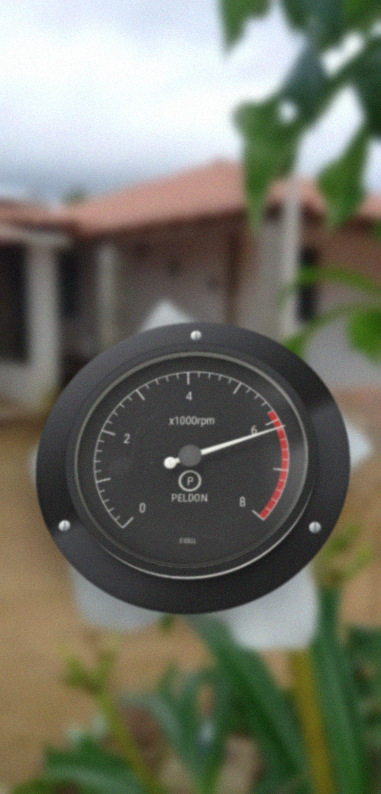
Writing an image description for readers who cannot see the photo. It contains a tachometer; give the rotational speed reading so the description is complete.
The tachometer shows 6200 rpm
